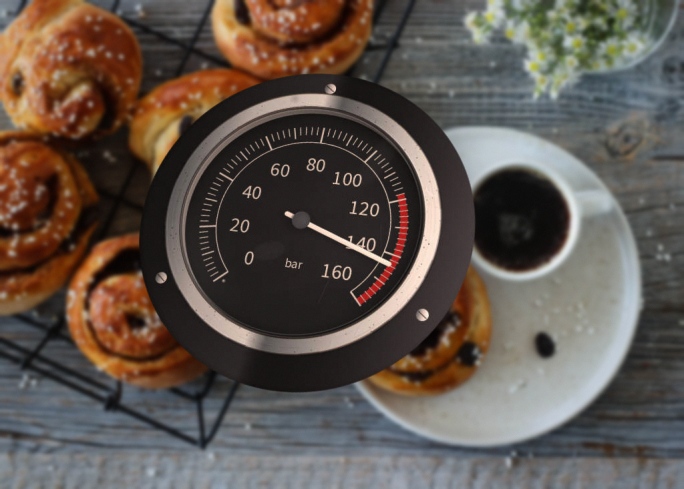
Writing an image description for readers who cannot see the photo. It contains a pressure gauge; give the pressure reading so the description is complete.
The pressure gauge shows 144 bar
